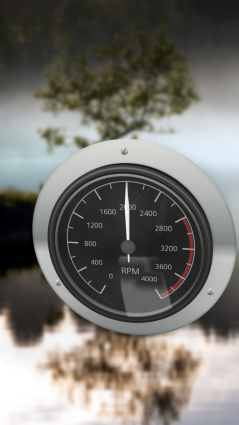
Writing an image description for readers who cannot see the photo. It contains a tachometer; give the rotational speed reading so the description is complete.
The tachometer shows 2000 rpm
